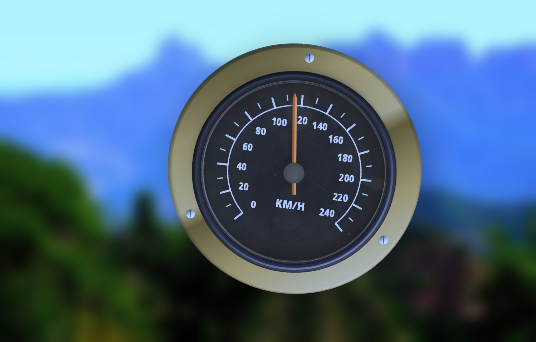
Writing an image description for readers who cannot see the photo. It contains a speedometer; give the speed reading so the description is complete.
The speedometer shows 115 km/h
